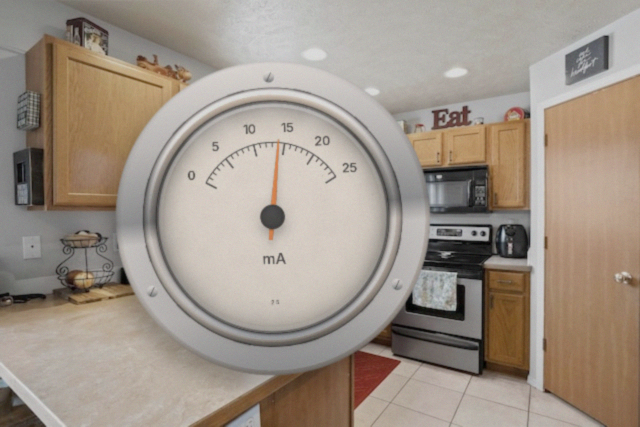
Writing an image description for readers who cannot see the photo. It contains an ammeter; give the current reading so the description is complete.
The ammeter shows 14 mA
